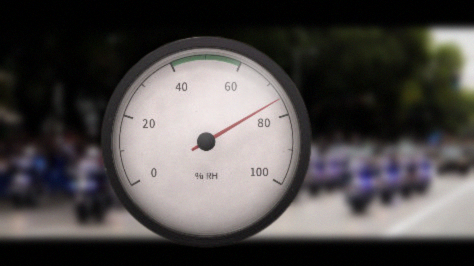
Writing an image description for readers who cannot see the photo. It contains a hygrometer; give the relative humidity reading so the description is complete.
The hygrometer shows 75 %
